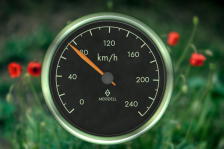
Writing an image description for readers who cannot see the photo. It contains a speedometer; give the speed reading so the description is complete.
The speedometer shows 75 km/h
